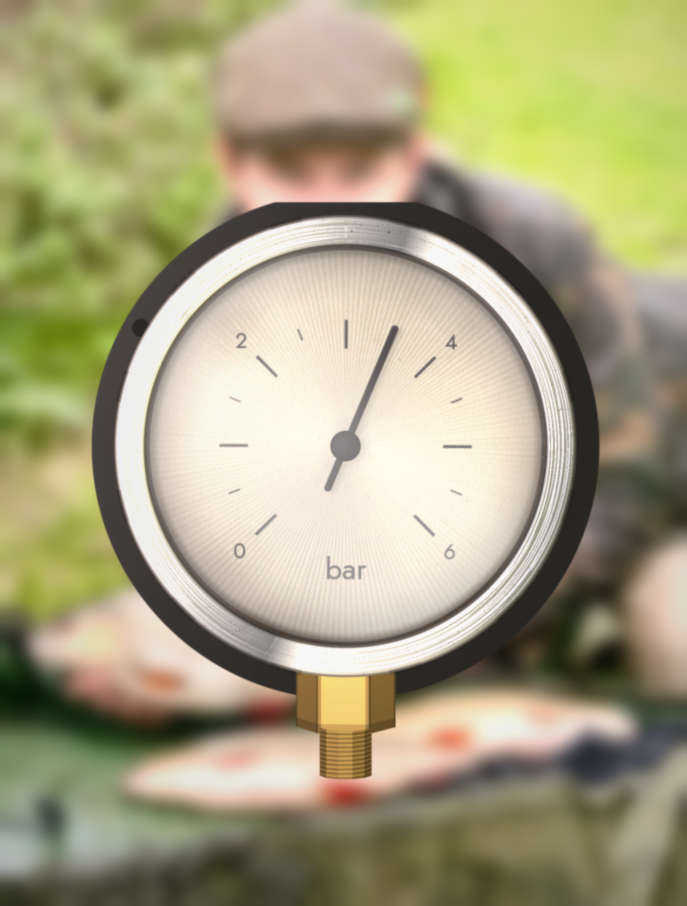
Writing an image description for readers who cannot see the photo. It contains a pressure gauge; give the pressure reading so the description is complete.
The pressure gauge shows 3.5 bar
